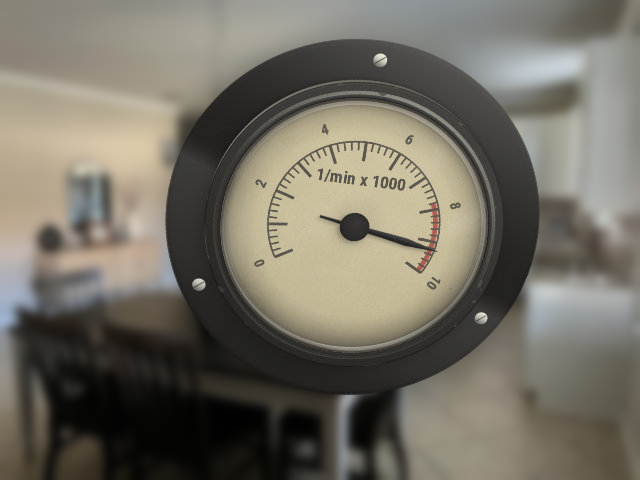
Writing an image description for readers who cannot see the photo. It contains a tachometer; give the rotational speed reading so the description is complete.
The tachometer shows 9200 rpm
